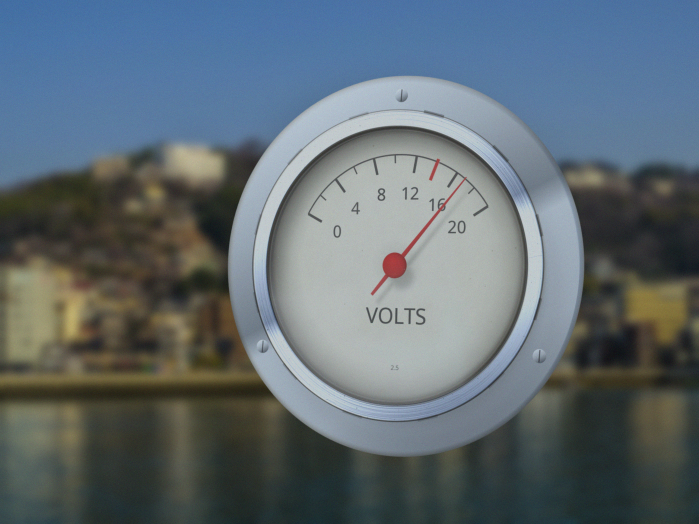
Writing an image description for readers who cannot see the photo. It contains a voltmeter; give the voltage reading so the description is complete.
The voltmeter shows 17 V
